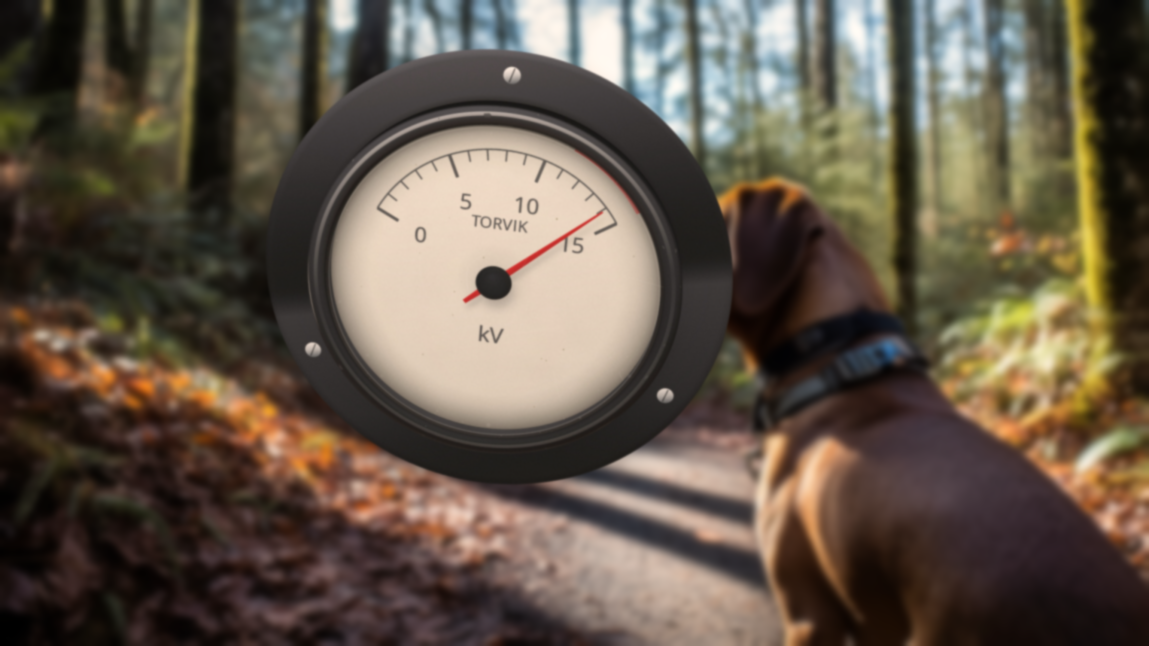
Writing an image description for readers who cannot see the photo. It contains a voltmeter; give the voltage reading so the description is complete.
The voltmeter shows 14 kV
